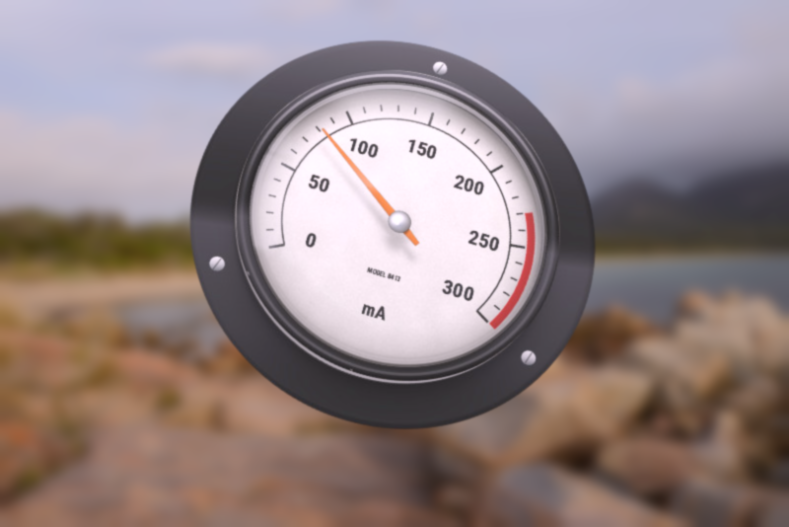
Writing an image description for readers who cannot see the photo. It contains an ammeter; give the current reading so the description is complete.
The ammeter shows 80 mA
